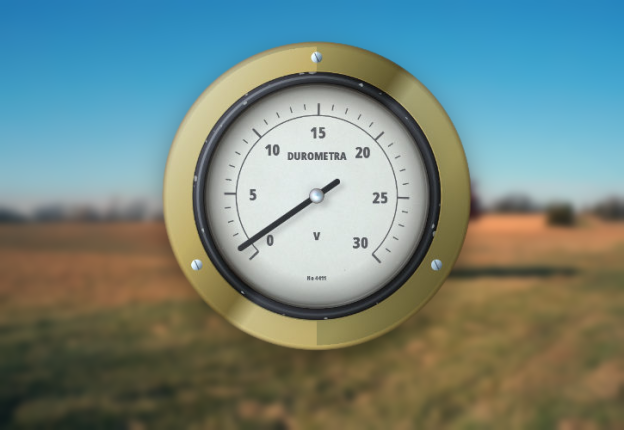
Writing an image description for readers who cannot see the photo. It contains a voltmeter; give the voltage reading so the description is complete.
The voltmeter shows 1 V
